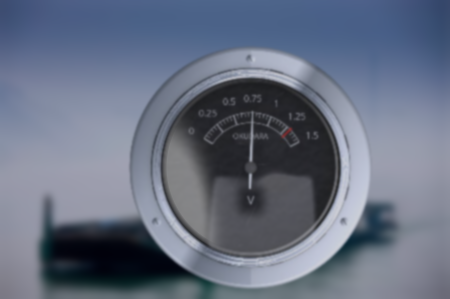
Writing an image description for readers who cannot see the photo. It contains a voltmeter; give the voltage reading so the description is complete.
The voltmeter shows 0.75 V
